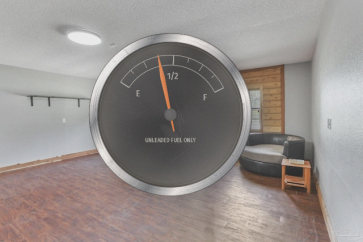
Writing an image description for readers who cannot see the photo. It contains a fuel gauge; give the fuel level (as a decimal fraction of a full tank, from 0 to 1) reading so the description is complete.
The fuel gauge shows 0.375
